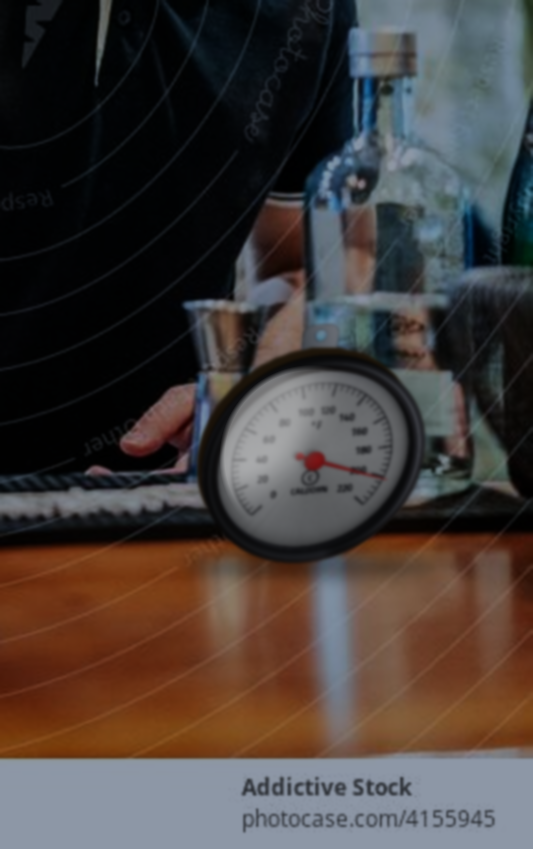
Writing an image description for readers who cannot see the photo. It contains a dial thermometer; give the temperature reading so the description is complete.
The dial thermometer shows 200 °F
